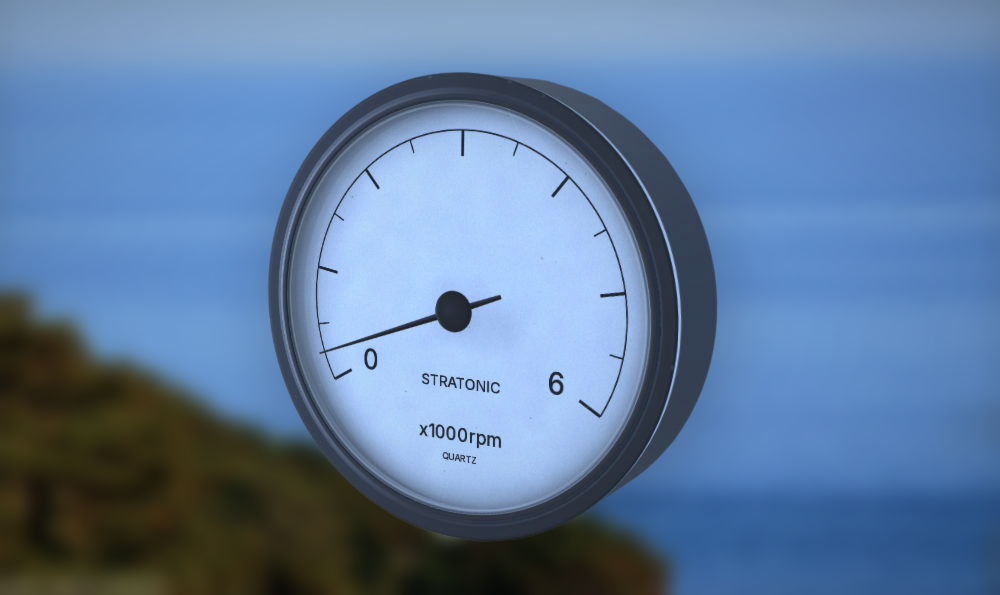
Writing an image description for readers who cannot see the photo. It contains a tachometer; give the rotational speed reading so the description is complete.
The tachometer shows 250 rpm
